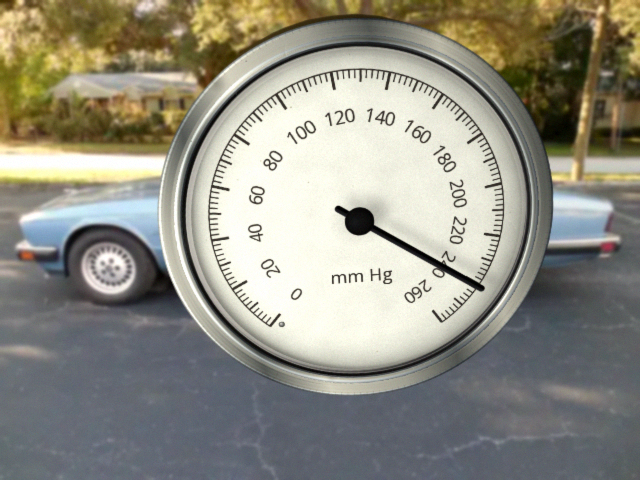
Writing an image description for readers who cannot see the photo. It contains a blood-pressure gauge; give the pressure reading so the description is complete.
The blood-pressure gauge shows 240 mmHg
